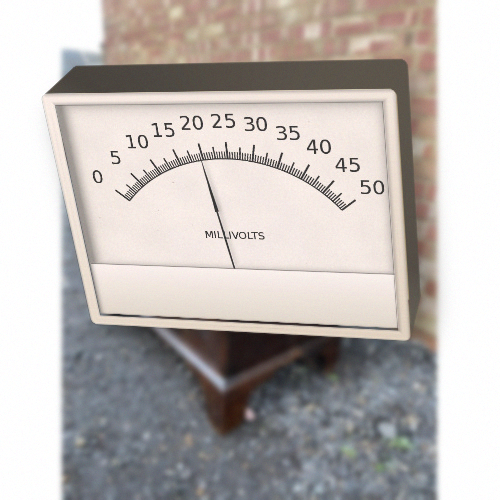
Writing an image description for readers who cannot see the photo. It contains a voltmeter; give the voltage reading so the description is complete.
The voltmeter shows 20 mV
